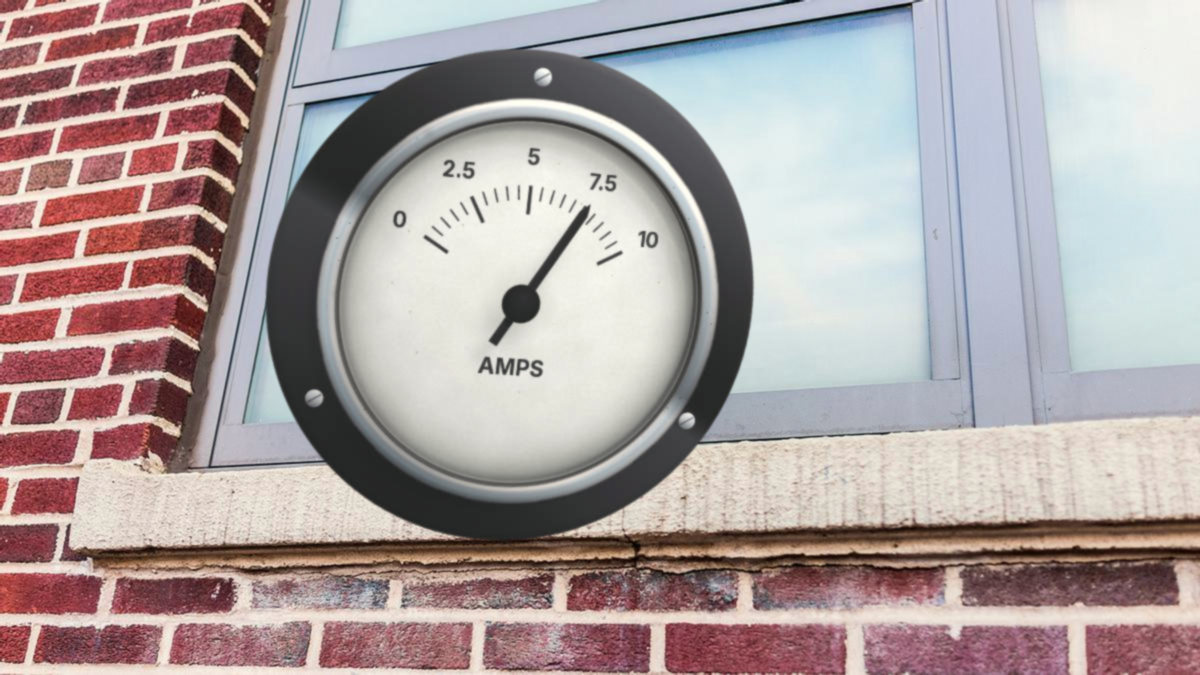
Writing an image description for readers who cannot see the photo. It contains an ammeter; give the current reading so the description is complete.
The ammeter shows 7.5 A
